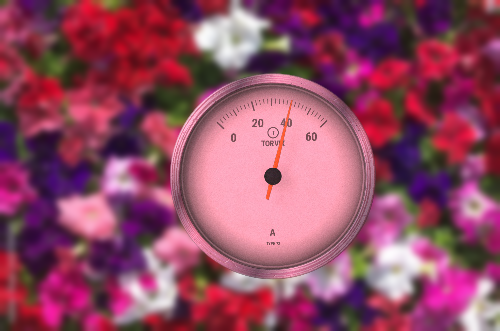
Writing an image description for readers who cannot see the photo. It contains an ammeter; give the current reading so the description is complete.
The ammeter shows 40 A
